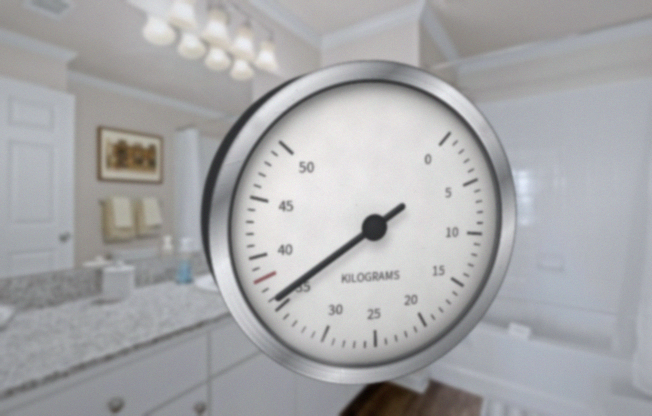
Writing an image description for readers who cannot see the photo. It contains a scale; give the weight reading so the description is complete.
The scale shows 36 kg
